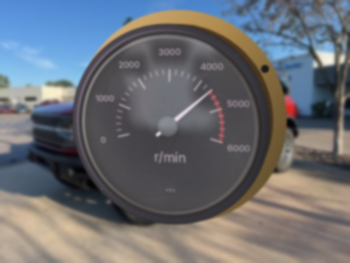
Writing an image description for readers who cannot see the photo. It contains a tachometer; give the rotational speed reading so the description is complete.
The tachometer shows 4400 rpm
